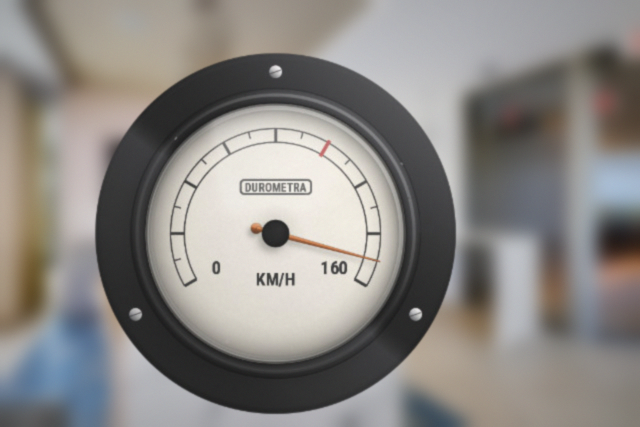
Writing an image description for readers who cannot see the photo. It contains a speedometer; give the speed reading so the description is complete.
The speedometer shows 150 km/h
